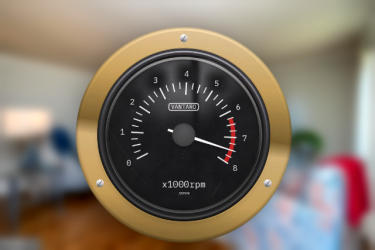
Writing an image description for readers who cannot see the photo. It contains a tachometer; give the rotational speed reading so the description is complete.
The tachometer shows 7500 rpm
